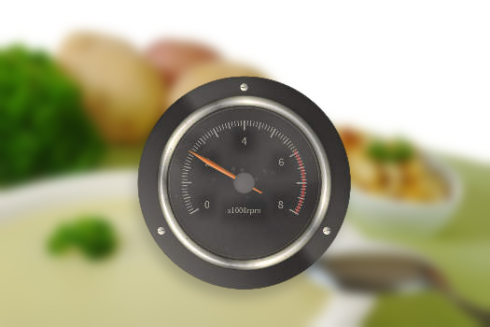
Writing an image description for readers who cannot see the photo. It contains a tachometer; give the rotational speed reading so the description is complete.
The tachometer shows 2000 rpm
